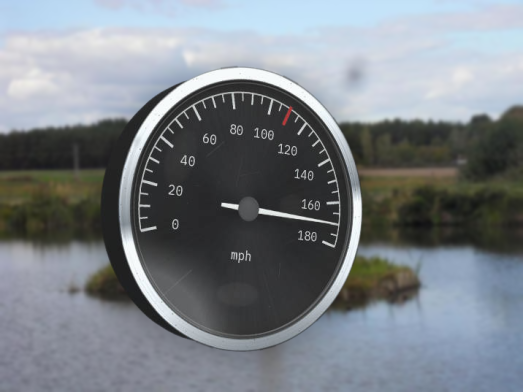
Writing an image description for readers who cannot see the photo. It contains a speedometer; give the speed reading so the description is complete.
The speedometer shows 170 mph
